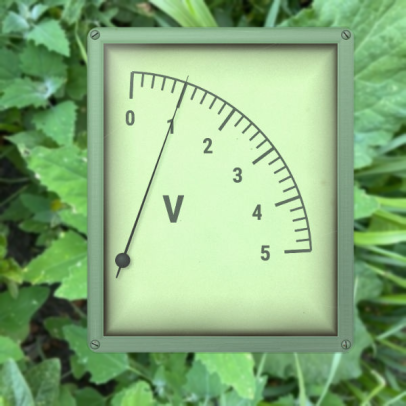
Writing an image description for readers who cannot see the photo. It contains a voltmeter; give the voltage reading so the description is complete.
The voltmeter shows 1 V
